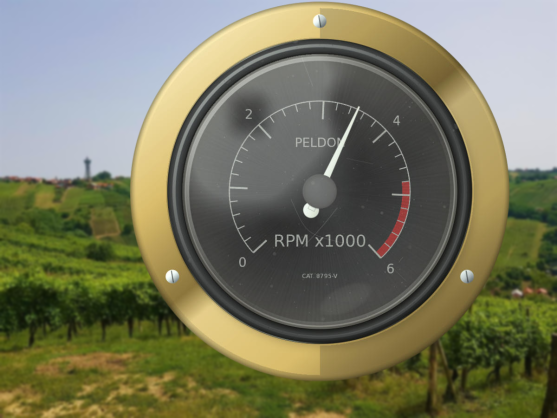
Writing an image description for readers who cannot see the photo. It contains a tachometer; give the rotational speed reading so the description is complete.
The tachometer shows 3500 rpm
